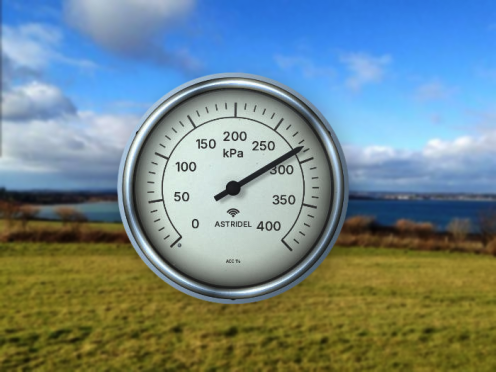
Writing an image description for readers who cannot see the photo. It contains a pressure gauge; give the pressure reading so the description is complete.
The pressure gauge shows 285 kPa
